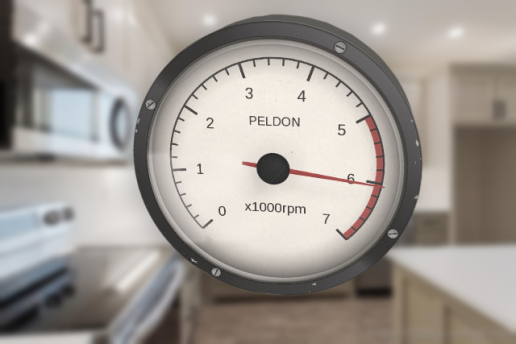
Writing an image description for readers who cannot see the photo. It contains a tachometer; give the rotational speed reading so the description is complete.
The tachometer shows 6000 rpm
